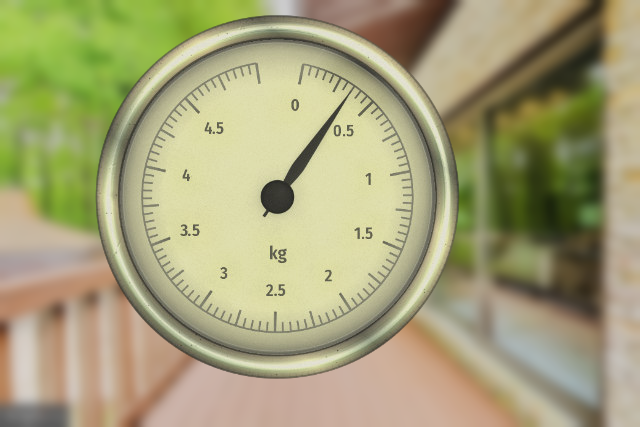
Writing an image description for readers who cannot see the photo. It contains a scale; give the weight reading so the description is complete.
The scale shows 0.35 kg
